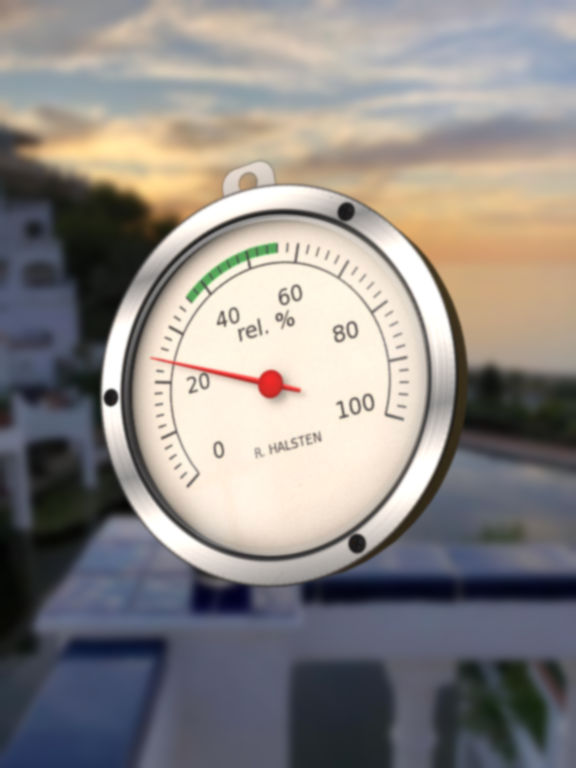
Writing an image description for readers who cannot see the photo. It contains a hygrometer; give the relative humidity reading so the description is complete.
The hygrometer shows 24 %
